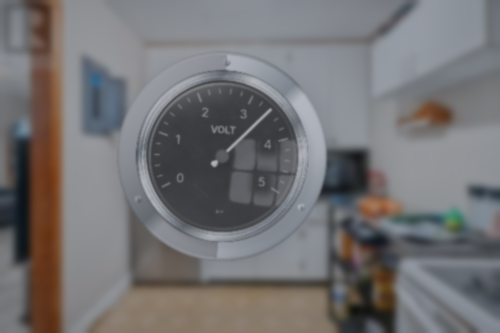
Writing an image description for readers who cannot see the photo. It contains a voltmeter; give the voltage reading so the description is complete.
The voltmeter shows 3.4 V
